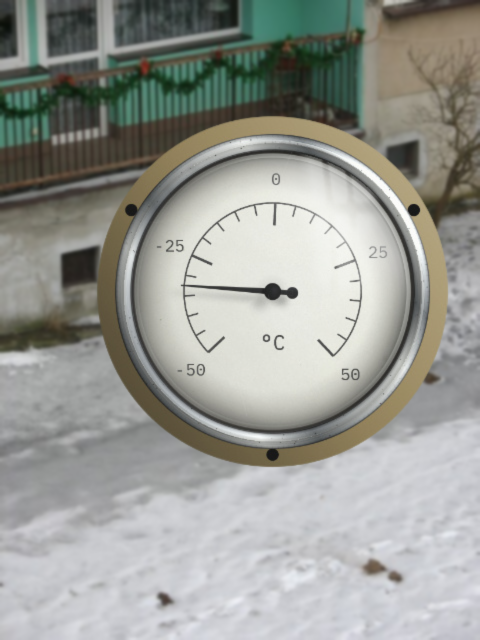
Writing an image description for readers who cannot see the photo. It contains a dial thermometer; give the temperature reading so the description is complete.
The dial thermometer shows -32.5 °C
